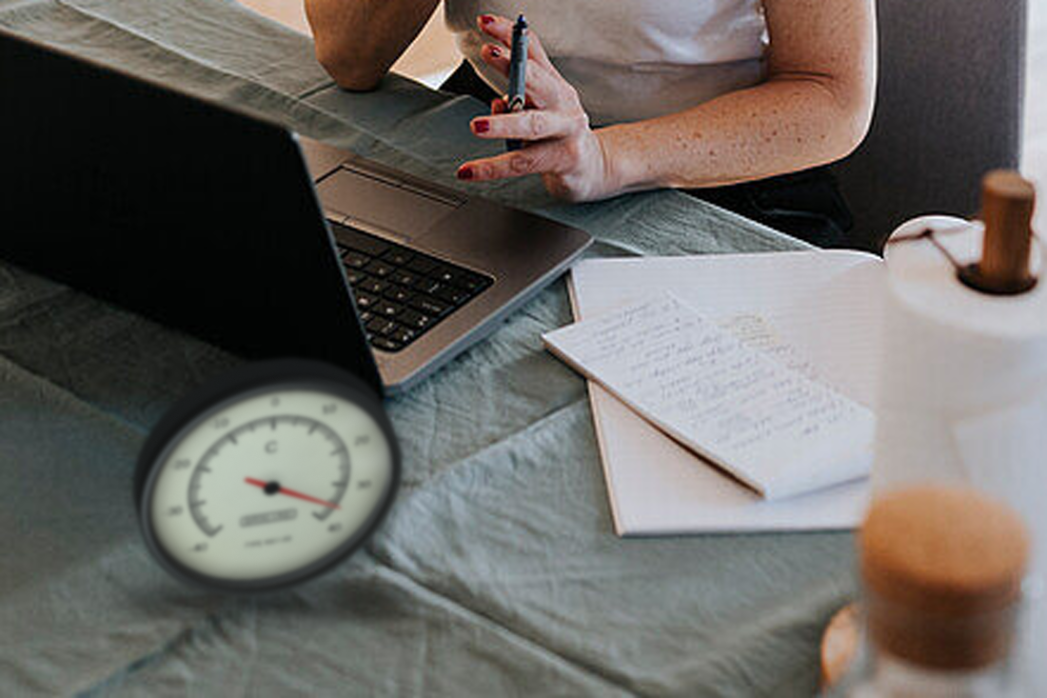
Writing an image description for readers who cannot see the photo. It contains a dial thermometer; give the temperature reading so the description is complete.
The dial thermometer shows 35 °C
